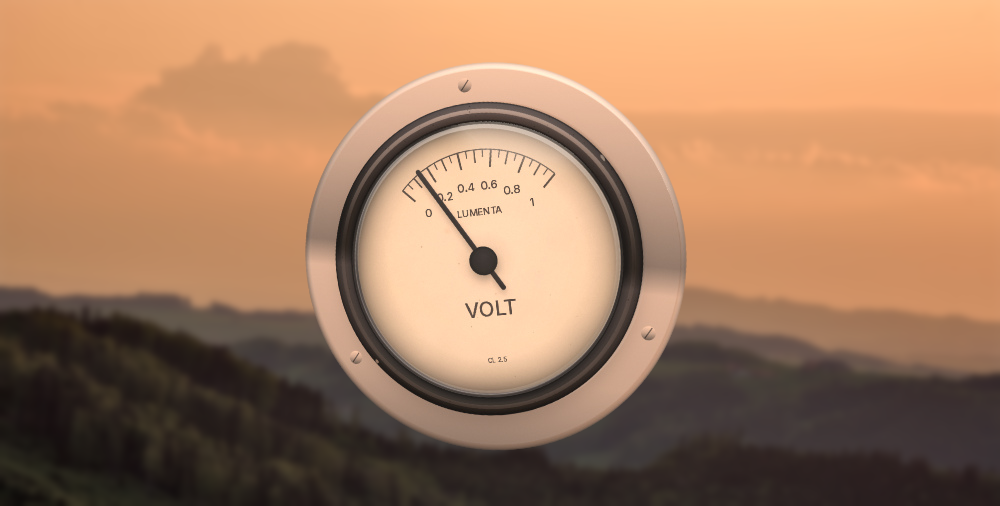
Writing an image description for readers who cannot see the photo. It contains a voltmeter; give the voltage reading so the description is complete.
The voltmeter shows 0.15 V
